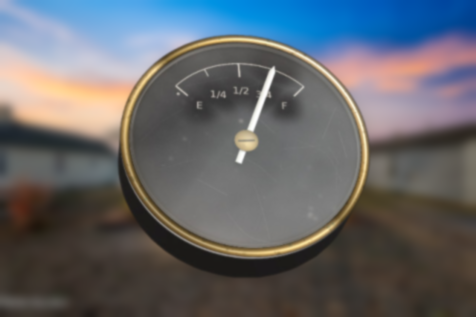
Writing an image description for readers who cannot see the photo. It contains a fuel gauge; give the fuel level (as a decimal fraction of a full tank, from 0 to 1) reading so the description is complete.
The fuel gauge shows 0.75
